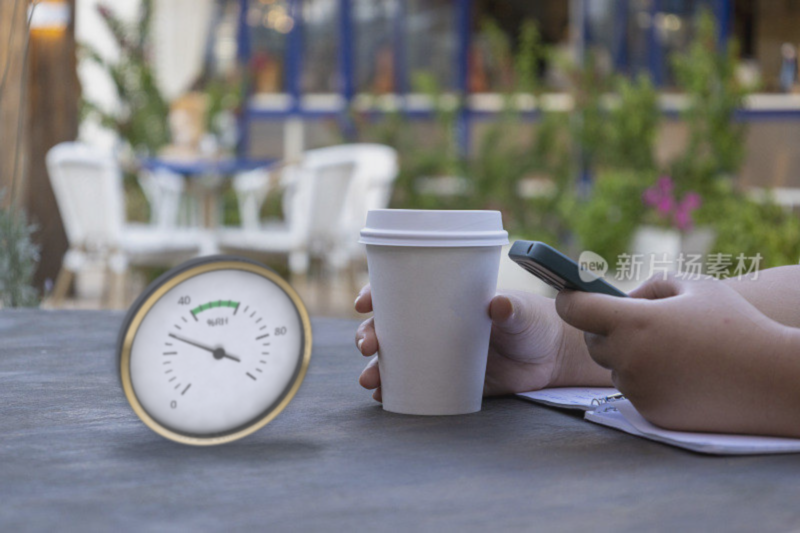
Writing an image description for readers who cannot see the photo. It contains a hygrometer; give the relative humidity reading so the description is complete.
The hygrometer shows 28 %
